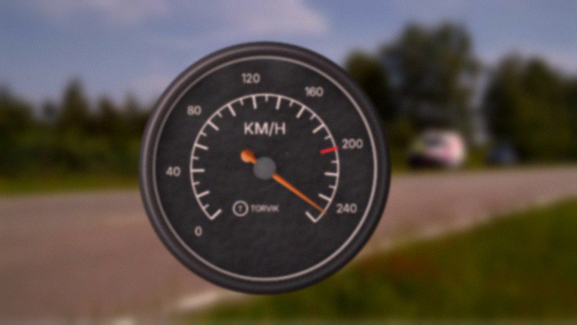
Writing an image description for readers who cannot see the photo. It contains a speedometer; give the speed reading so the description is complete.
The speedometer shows 250 km/h
